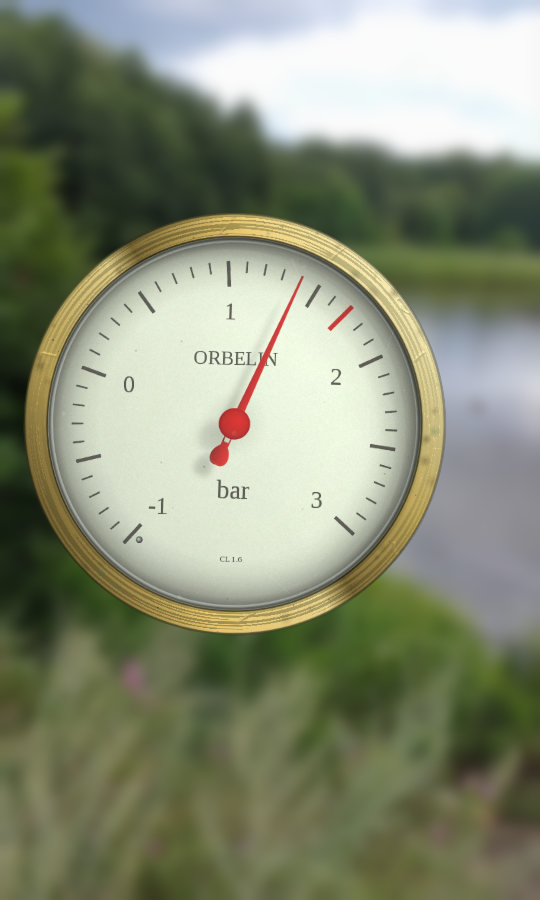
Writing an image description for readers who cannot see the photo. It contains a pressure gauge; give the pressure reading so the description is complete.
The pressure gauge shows 1.4 bar
